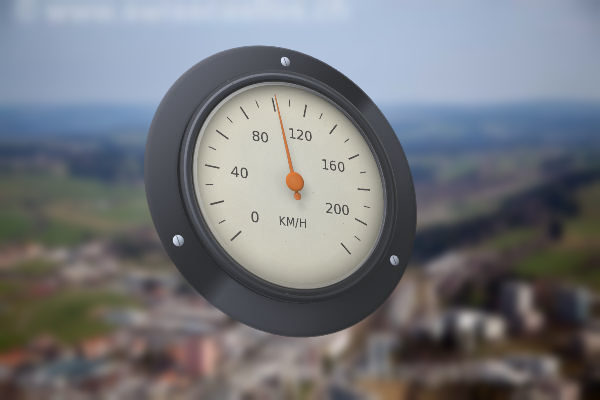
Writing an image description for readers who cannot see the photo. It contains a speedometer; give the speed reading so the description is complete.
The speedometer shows 100 km/h
